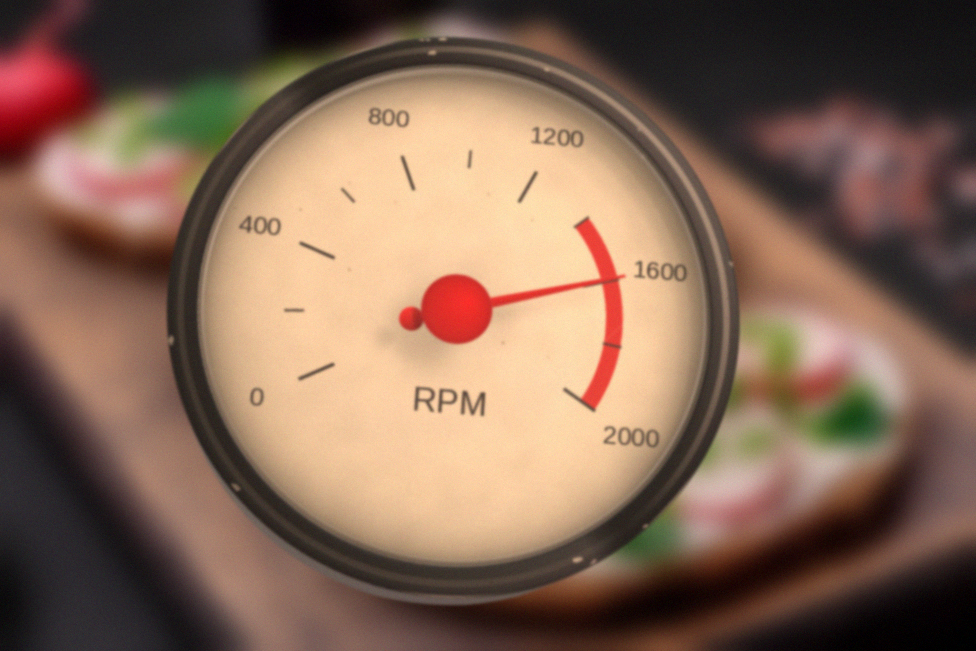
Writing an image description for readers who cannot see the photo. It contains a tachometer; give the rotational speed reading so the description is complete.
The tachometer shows 1600 rpm
